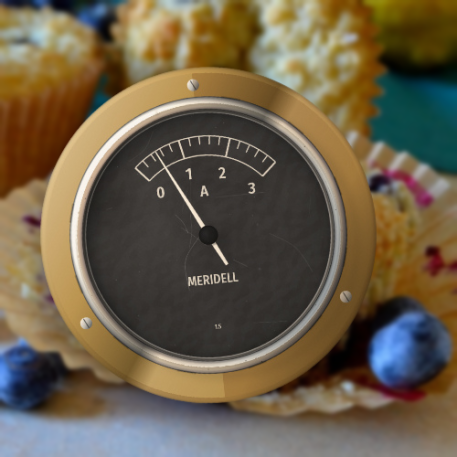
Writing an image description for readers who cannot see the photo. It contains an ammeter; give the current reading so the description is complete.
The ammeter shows 0.5 A
